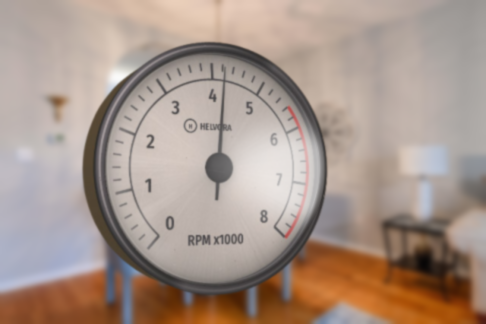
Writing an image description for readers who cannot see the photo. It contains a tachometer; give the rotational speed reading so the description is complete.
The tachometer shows 4200 rpm
